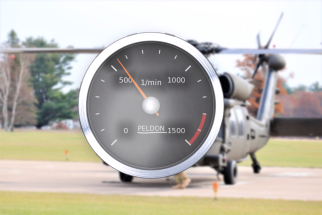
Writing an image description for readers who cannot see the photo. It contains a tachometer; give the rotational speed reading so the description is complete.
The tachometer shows 550 rpm
